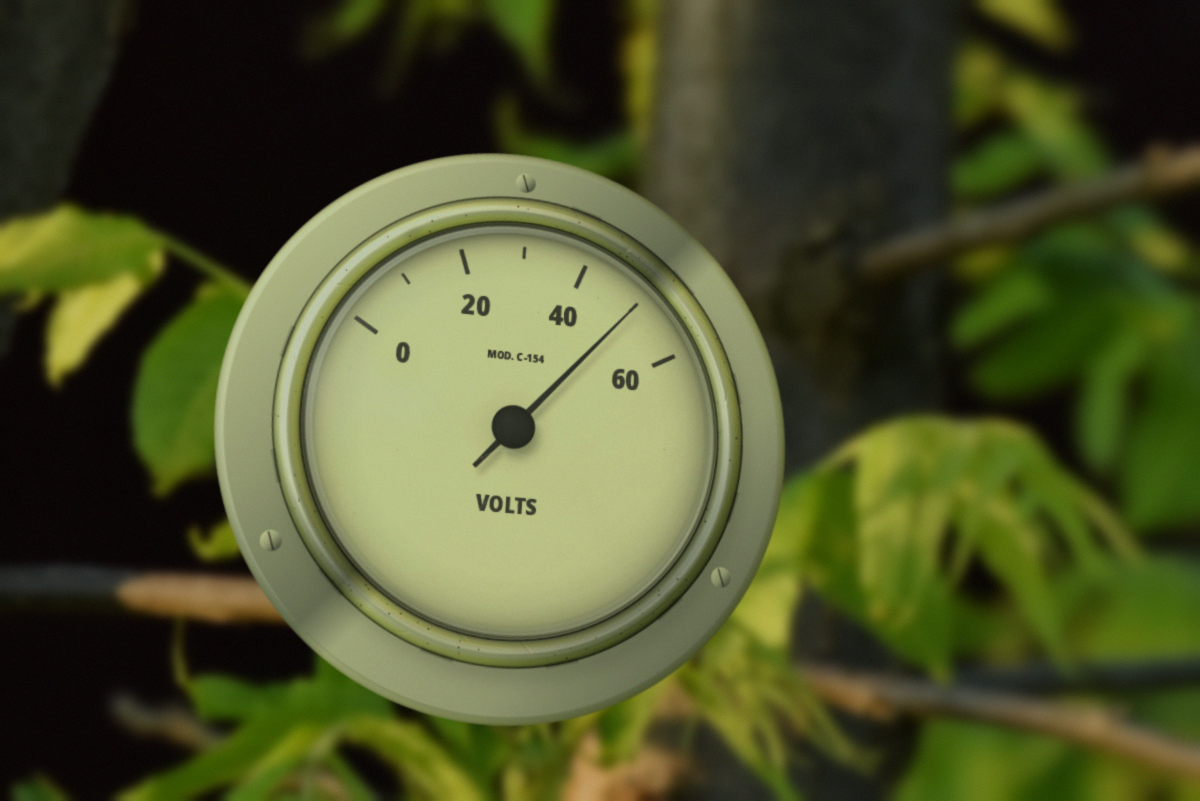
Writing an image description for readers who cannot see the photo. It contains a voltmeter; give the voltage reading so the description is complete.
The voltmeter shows 50 V
